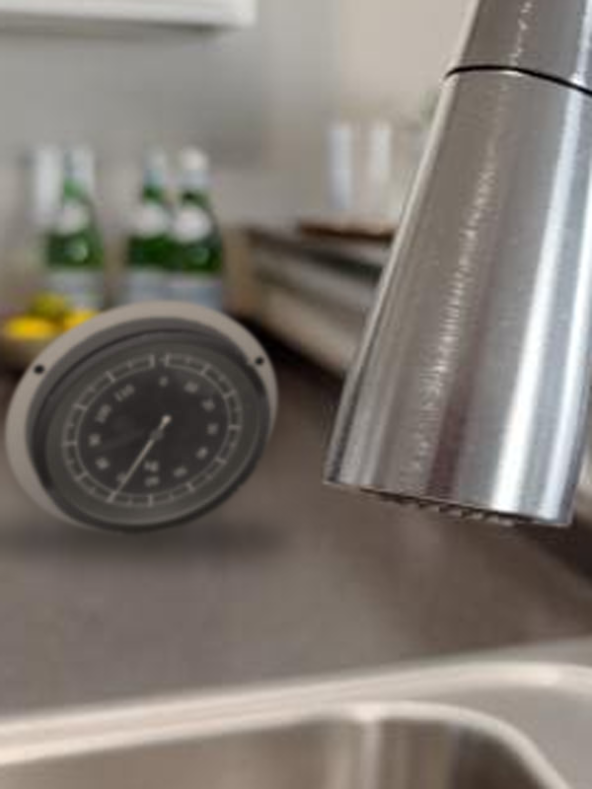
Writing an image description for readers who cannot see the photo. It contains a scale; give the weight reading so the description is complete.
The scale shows 70 kg
